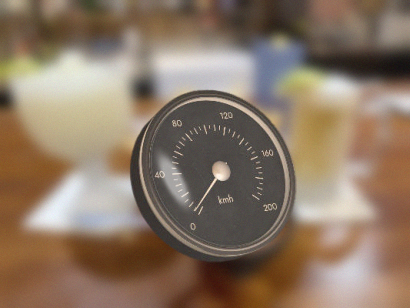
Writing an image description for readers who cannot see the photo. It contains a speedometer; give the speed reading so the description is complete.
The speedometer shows 5 km/h
